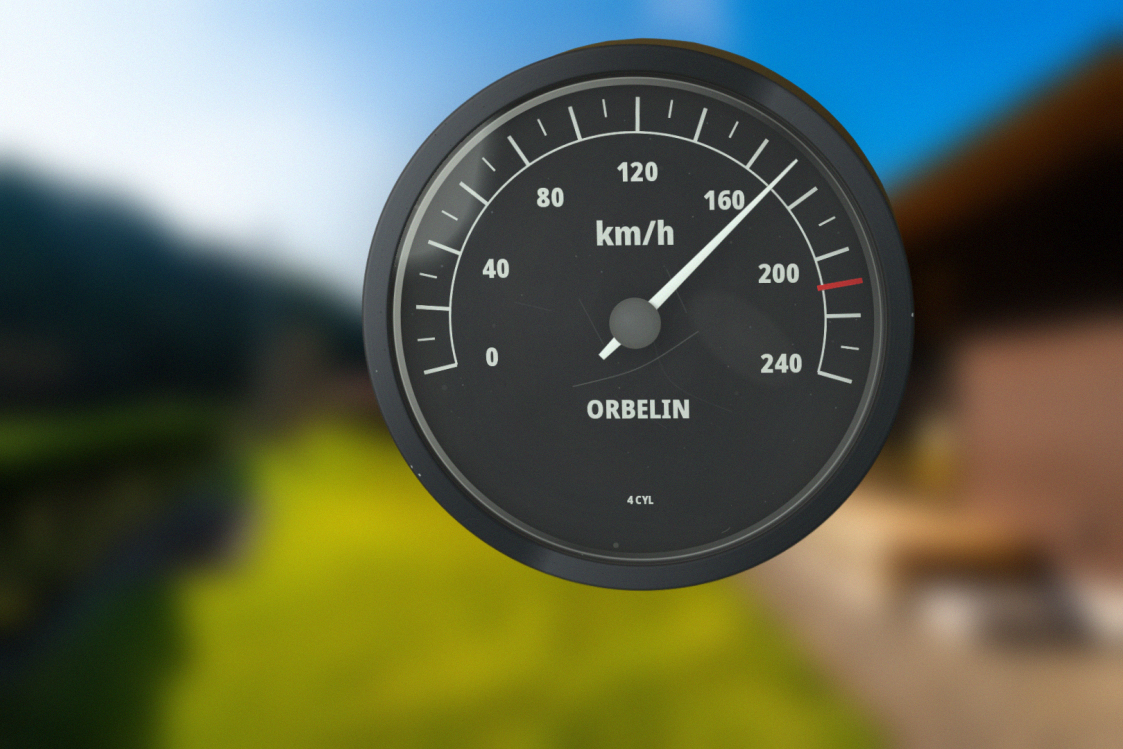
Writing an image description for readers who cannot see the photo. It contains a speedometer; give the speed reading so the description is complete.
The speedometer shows 170 km/h
